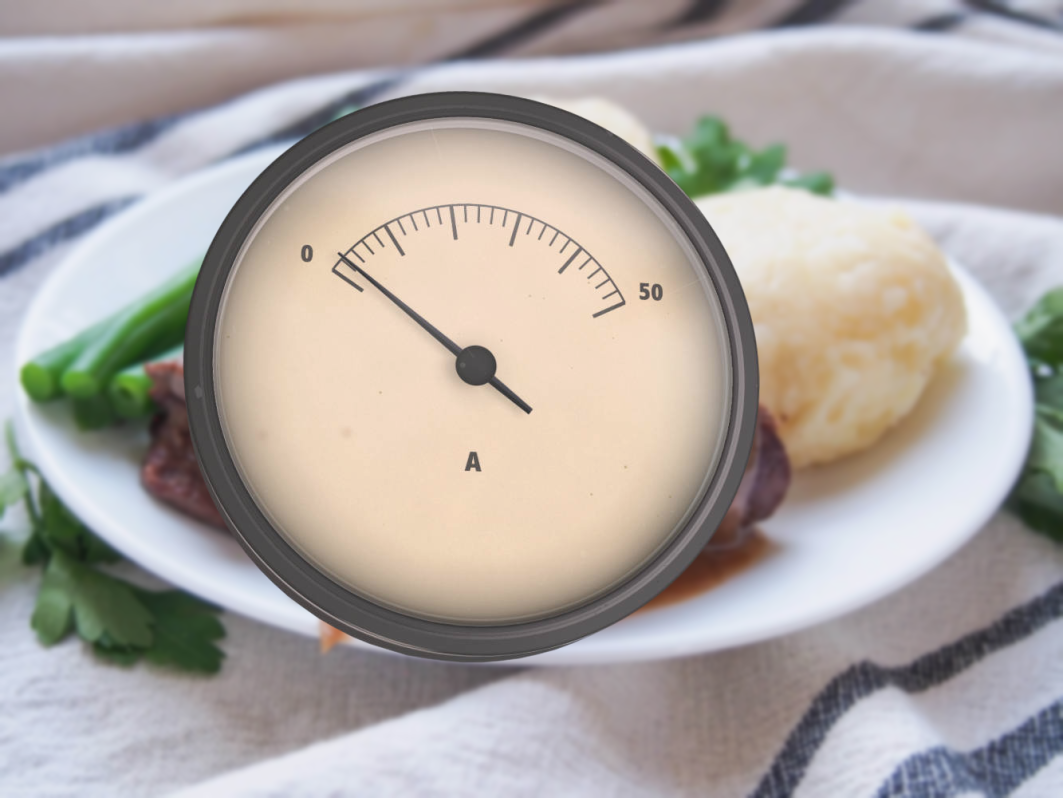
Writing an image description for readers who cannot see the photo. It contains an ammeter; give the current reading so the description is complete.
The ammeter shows 2 A
